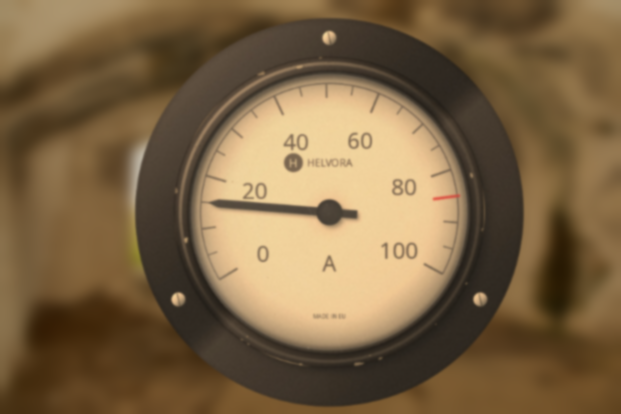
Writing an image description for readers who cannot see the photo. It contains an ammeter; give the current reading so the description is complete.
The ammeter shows 15 A
